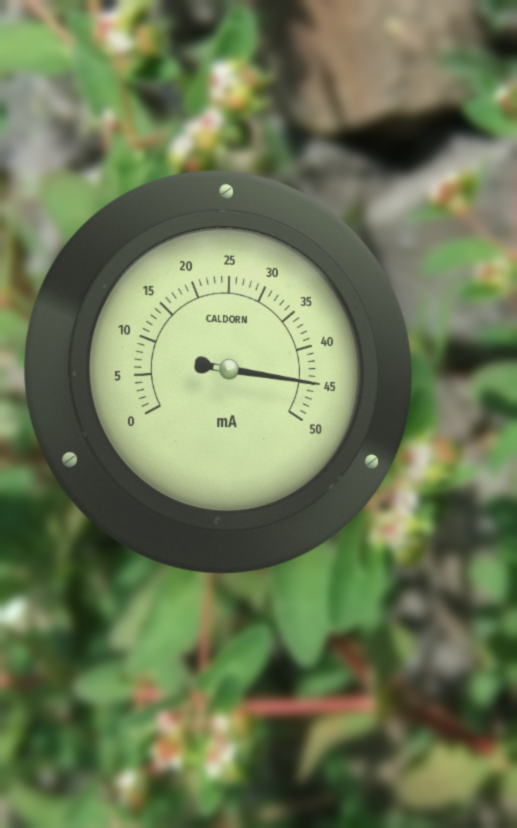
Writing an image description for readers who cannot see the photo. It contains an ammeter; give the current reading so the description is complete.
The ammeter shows 45 mA
